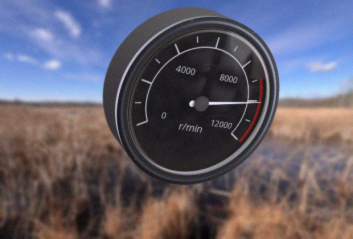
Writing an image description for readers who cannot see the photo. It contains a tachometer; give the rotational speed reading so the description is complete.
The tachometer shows 10000 rpm
